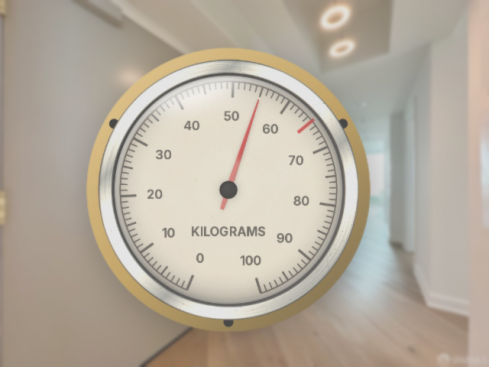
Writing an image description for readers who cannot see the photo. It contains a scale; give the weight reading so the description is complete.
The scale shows 55 kg
